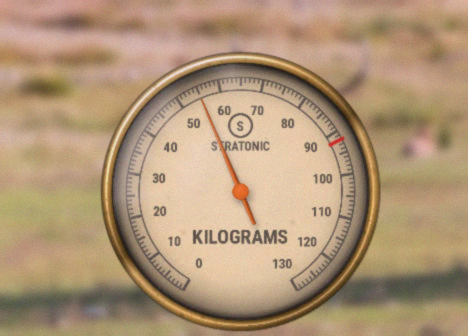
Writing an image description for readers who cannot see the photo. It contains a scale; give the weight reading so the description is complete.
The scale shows 55 kg
